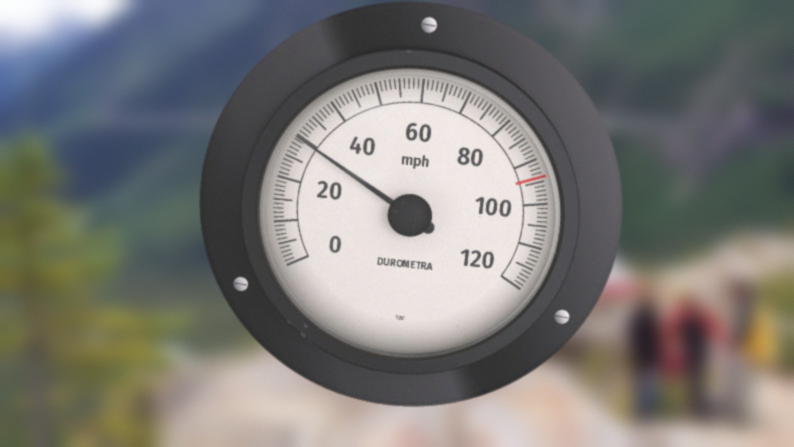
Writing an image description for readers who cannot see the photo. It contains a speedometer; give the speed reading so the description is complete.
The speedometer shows 30 mph
